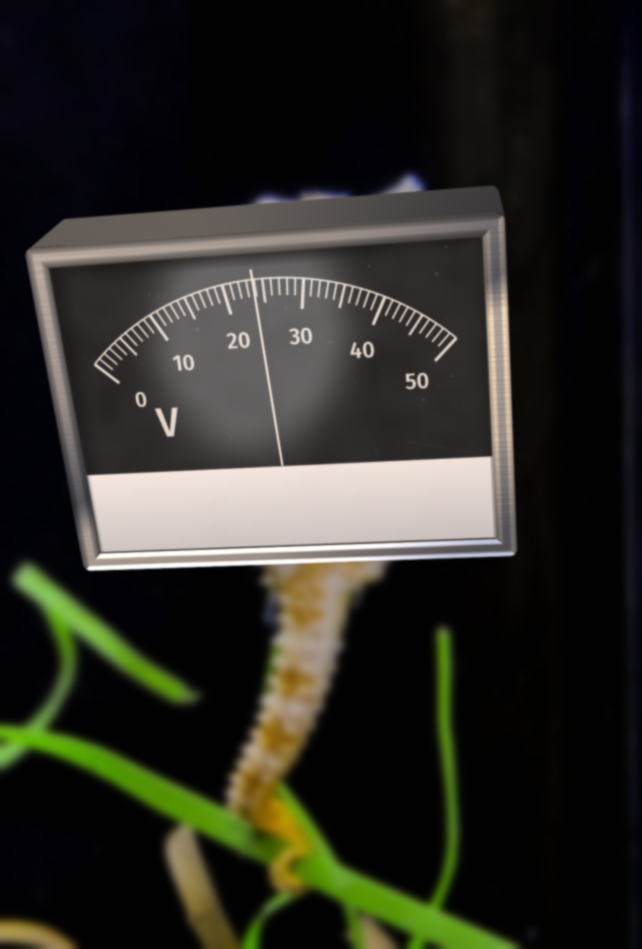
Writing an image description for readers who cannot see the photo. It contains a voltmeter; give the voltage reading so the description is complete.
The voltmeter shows 24 V
